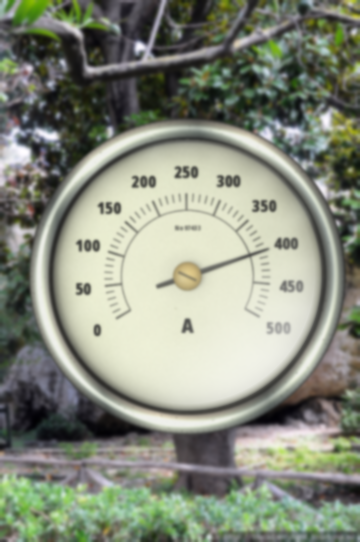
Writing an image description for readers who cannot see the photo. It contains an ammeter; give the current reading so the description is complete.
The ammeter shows 400 A
